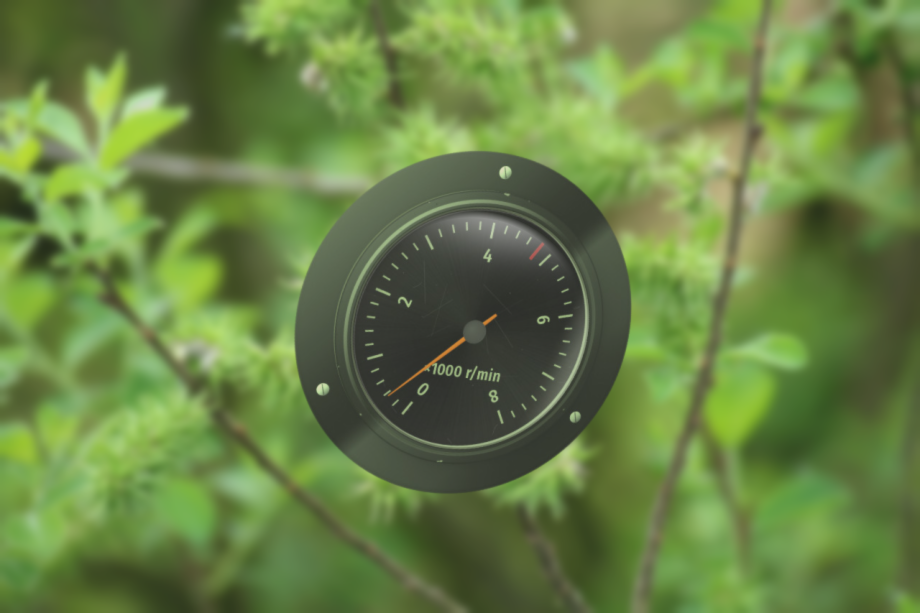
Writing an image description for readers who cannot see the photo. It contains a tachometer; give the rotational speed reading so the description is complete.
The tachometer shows 400 rpm
